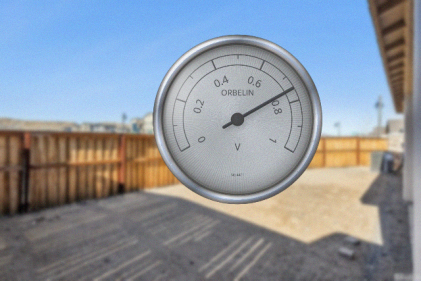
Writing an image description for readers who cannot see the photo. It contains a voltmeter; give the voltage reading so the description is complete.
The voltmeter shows 0.75 V
